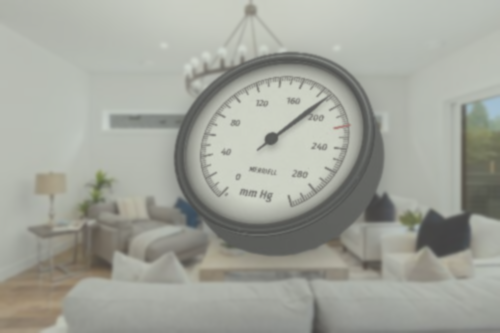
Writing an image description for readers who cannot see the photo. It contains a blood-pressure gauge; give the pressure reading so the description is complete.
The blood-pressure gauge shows 190 mmHg
